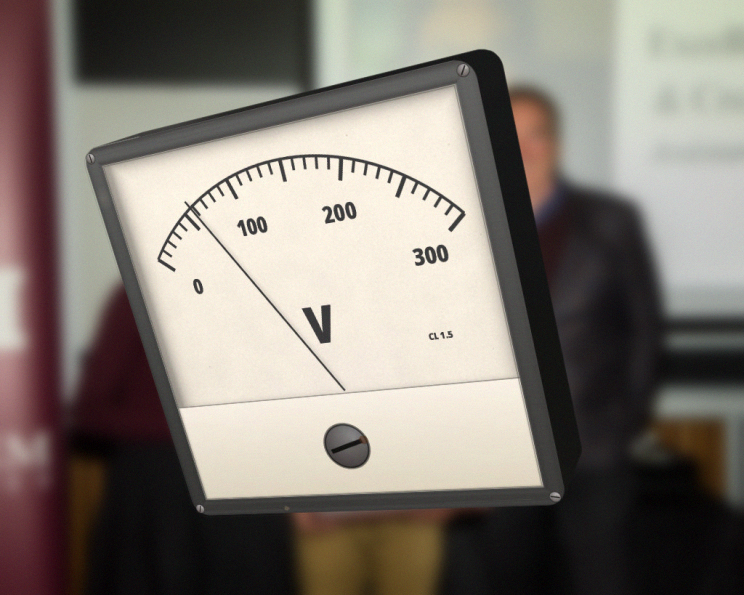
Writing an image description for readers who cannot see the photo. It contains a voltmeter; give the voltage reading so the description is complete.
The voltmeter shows 60 V
